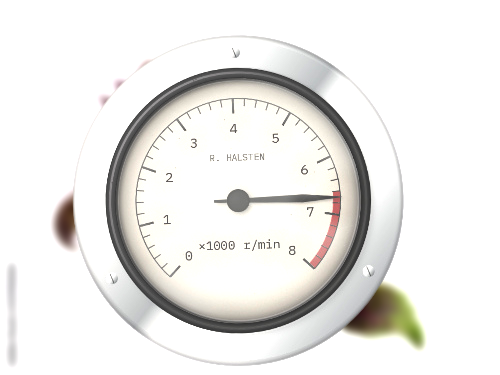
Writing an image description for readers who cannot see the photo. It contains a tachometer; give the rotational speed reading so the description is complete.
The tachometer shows 6700 rpm
